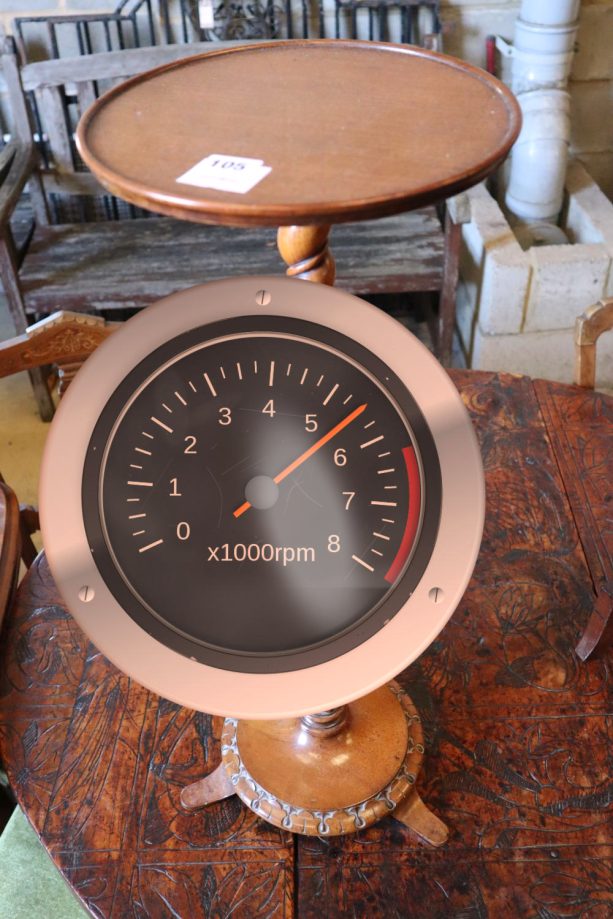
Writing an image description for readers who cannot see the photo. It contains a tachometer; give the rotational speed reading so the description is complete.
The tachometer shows 5500 rpm
